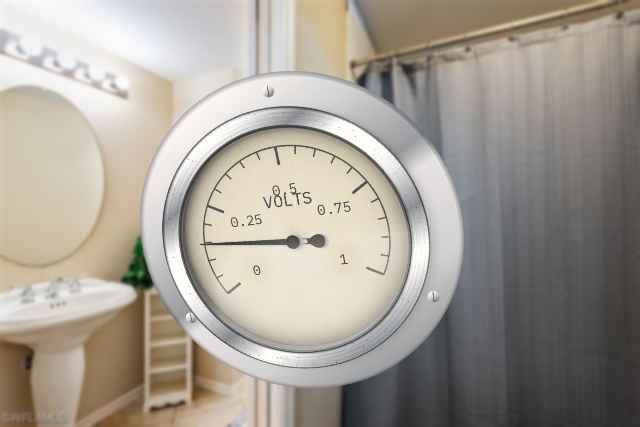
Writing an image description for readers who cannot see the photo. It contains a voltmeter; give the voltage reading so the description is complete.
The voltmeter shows 0.15 V
